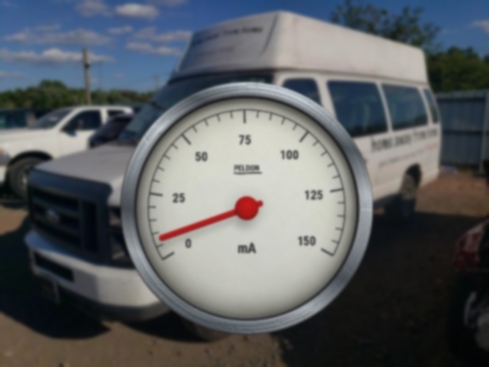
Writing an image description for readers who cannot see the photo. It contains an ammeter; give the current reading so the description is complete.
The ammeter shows 7.5 mA
